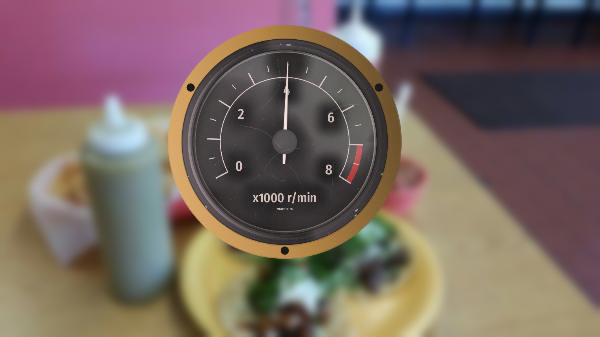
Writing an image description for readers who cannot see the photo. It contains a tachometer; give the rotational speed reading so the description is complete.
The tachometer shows 4000 rpm
